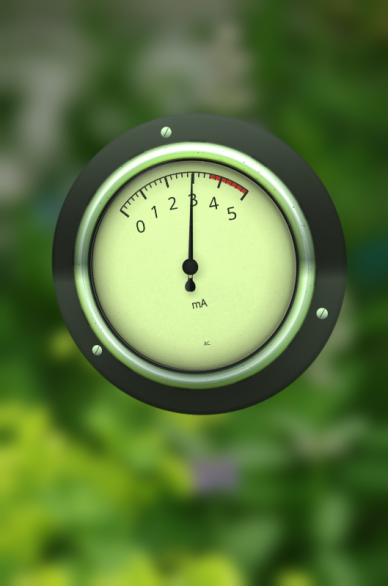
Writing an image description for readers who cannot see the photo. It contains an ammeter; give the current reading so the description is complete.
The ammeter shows 3 mA
